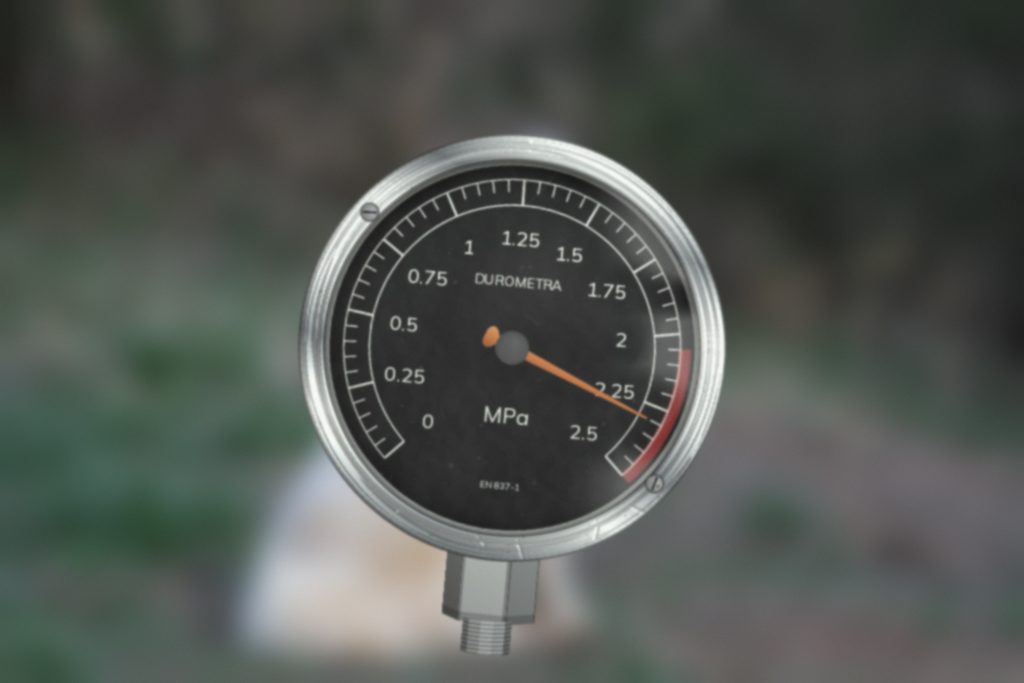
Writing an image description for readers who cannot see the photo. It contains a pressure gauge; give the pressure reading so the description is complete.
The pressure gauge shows 2.3 MPa
